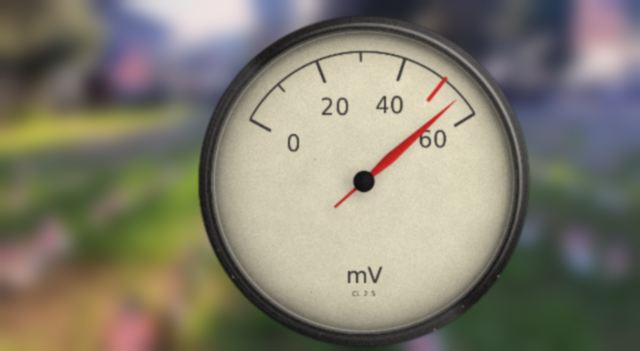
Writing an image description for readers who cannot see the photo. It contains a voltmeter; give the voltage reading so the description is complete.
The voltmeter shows 55 mV
